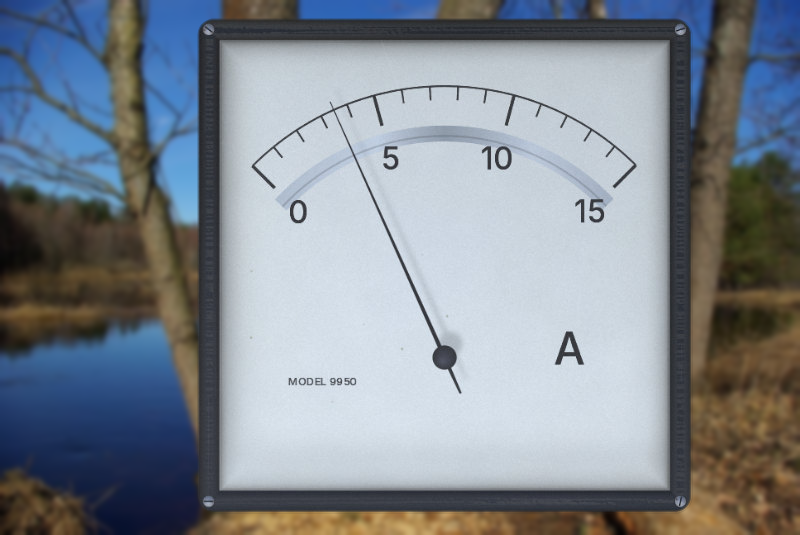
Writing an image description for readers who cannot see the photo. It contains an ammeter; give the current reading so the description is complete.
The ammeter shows 3.5 A
